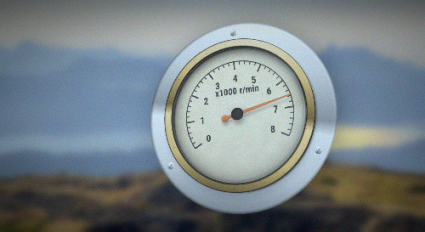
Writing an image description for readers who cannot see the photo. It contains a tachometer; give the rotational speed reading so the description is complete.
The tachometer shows 6600 rpm
